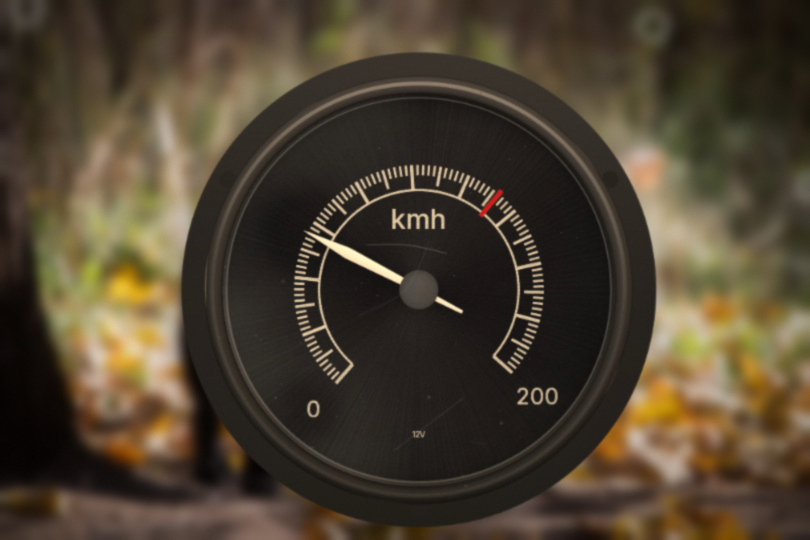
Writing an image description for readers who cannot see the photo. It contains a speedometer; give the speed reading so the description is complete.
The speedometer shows 56 km/h
